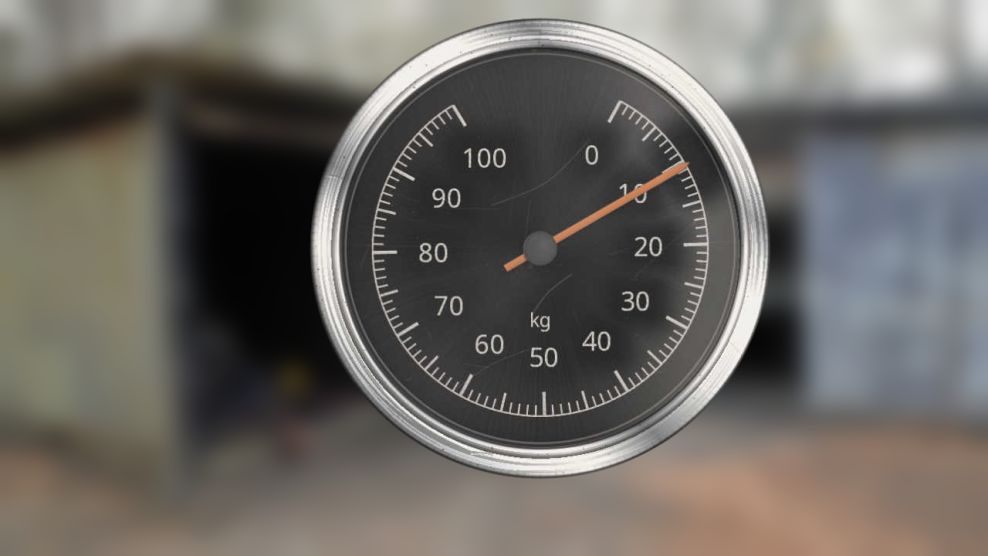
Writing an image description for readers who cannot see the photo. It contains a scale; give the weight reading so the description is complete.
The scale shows 10.5 kg
